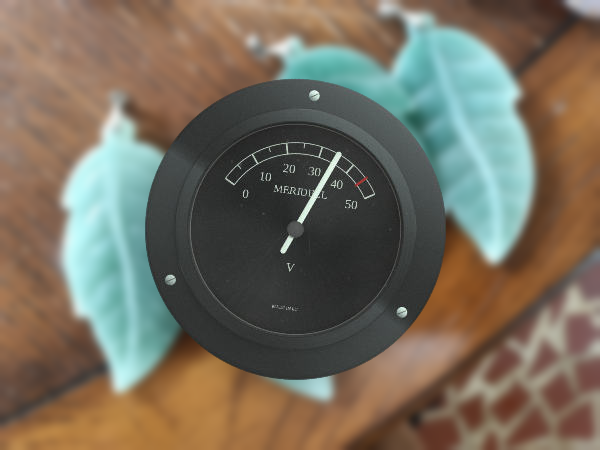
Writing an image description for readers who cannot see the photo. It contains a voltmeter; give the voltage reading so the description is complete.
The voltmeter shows 35 V
